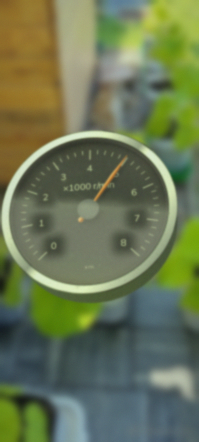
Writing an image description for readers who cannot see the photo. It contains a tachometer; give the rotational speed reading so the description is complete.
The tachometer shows 5000 rpm
